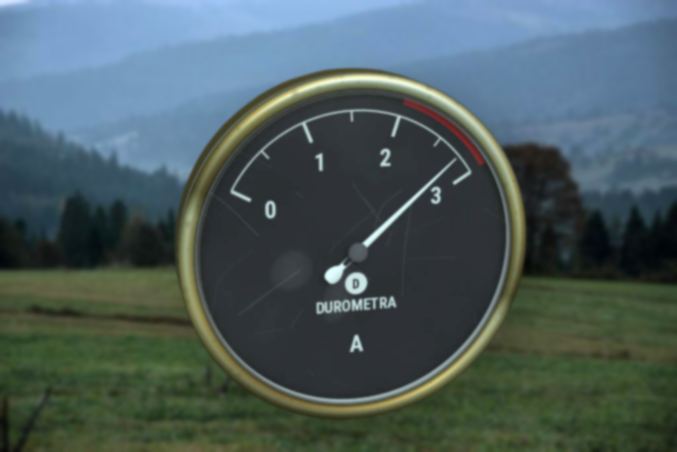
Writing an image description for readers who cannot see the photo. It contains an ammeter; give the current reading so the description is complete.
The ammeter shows 2.75 A
